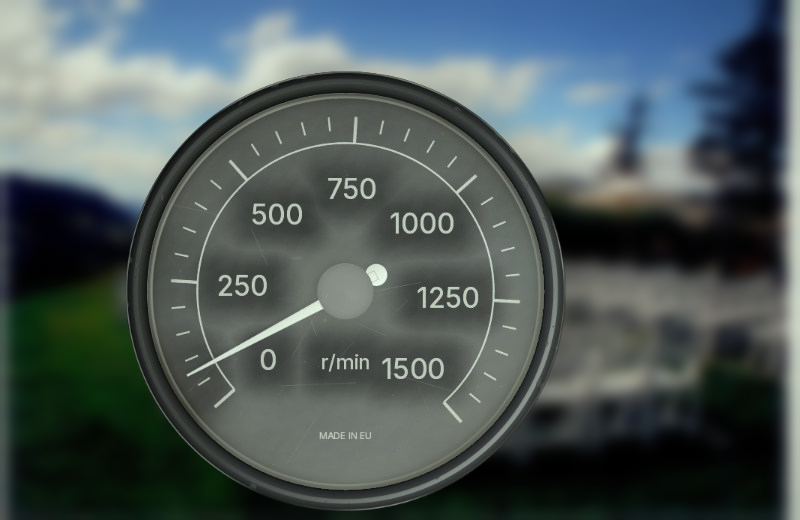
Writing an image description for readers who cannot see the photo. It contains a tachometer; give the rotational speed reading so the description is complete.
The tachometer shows 75 rpm
